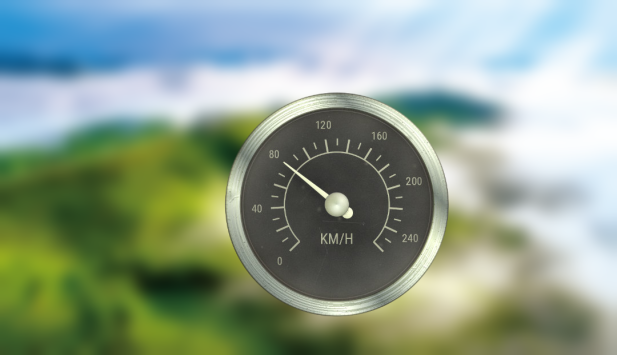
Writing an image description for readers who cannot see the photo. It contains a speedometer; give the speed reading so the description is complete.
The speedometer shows 80 km/h
